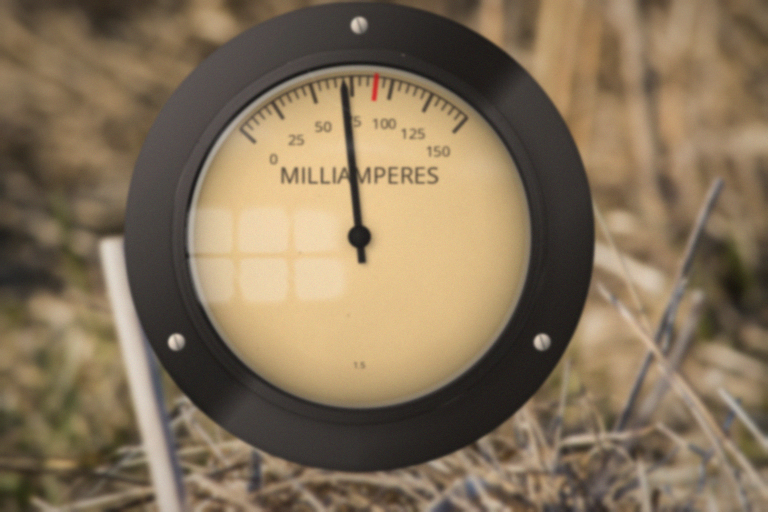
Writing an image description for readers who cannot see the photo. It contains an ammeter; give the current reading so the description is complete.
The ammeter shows 70 mA
